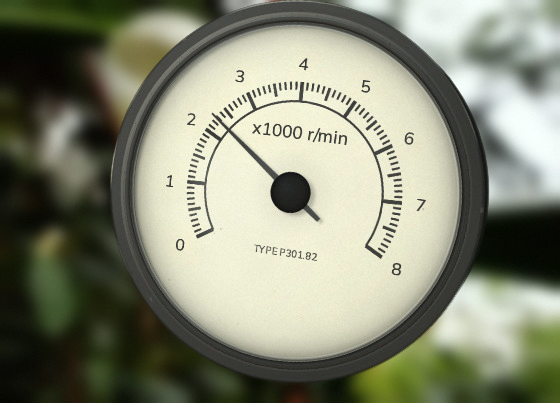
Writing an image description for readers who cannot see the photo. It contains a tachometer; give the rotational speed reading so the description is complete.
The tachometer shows 2300 rpm
